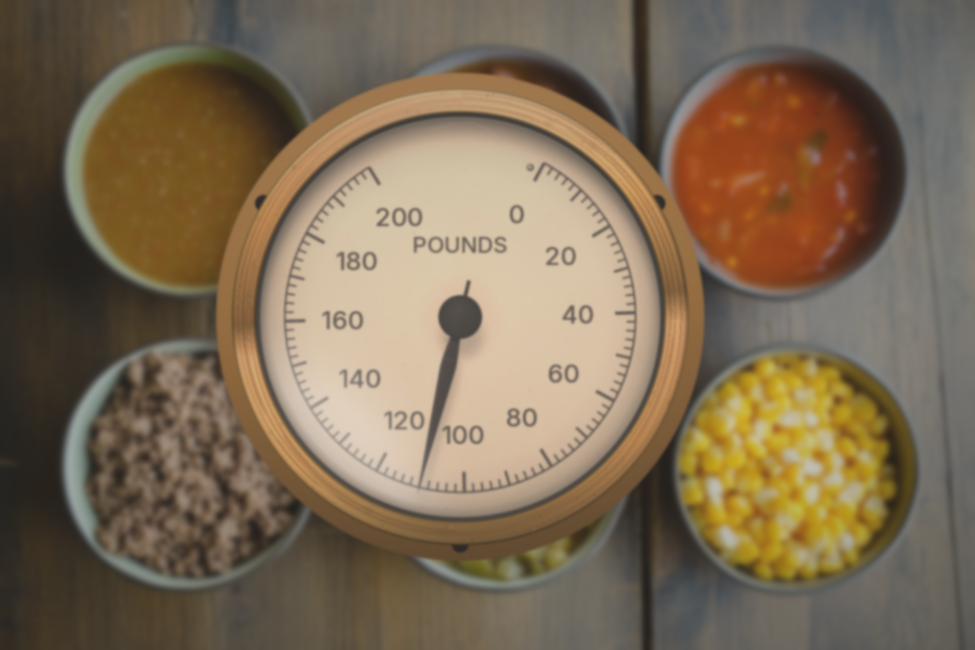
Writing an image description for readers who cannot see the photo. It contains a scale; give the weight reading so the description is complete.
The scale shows 110 lb
